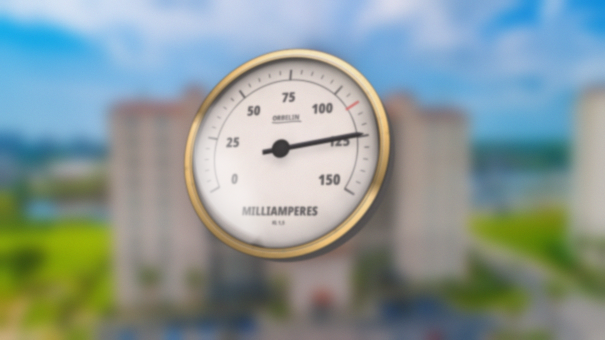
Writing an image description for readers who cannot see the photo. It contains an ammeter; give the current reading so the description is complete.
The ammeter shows 125 mA
